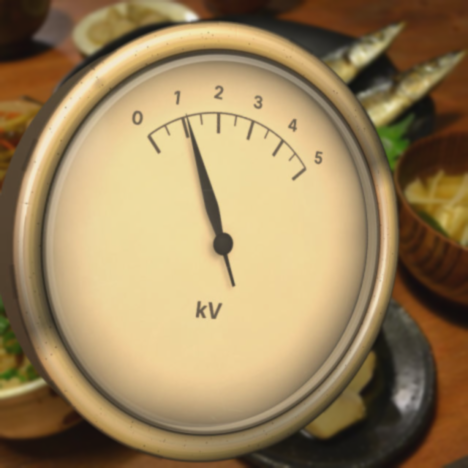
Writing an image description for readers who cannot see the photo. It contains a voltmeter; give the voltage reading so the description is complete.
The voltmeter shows 1 kV
